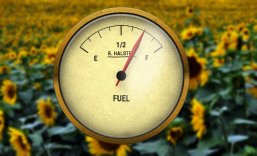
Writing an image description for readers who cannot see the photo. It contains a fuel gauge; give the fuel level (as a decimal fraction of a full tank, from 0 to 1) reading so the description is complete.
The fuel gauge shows 0.75
